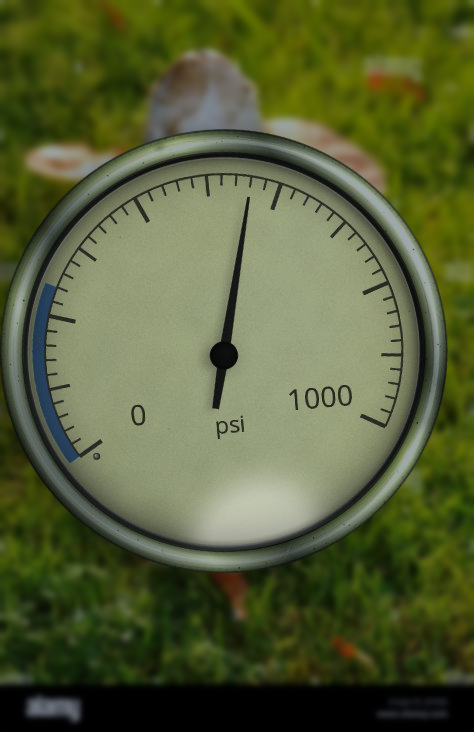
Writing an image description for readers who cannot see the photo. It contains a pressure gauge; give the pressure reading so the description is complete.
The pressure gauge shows 560 psi
